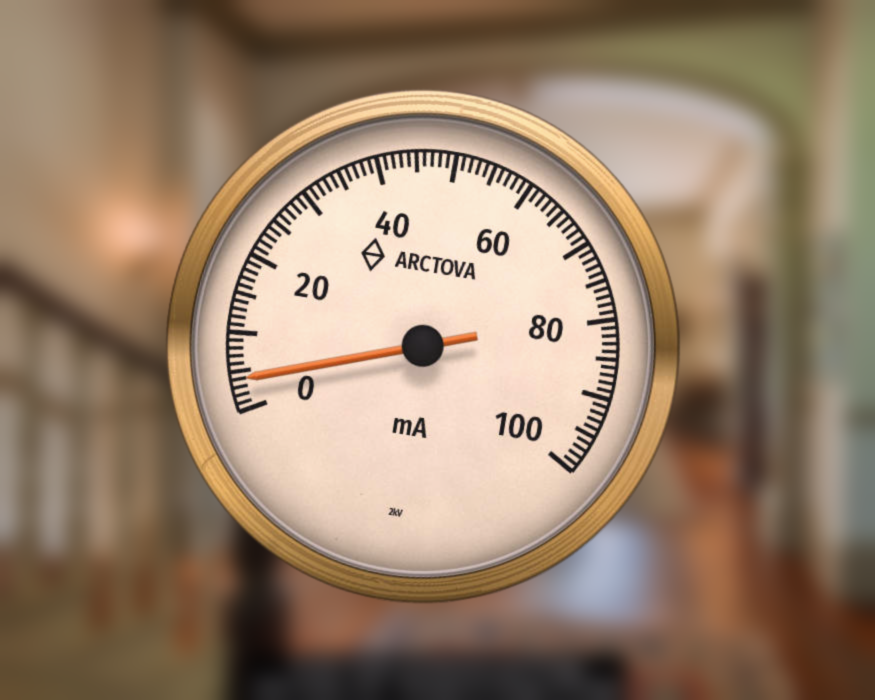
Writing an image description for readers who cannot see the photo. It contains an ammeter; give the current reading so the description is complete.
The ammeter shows 4 mA
